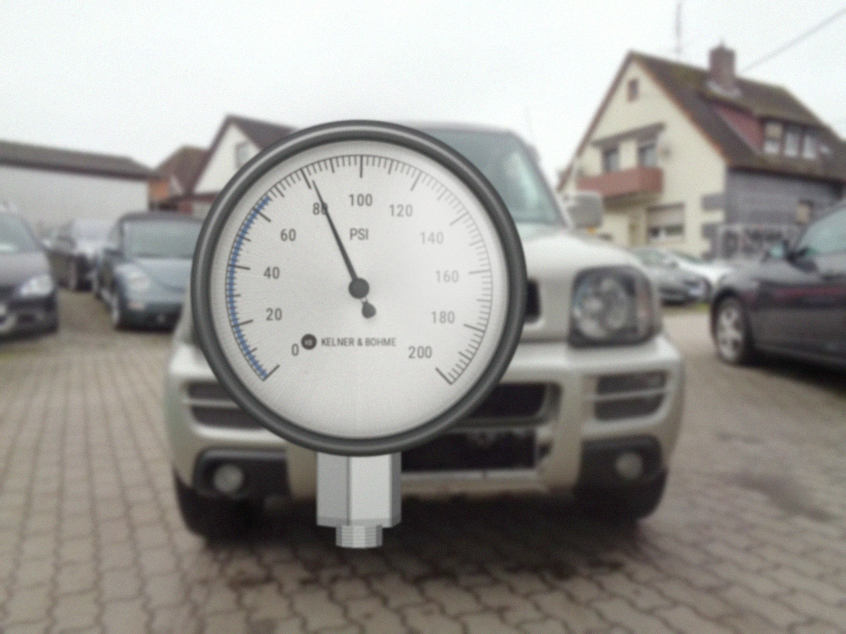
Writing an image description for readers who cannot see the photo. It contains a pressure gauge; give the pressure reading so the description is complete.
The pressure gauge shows 82 psi
